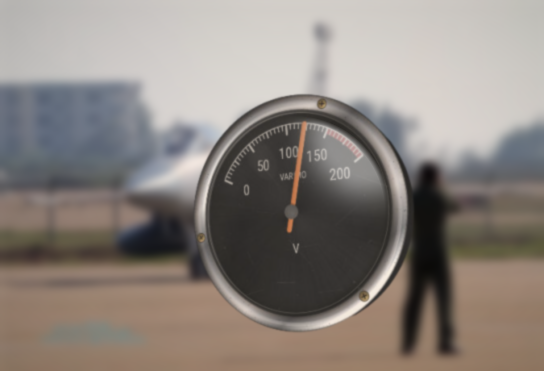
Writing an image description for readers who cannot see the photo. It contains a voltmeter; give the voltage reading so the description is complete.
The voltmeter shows 125 V
